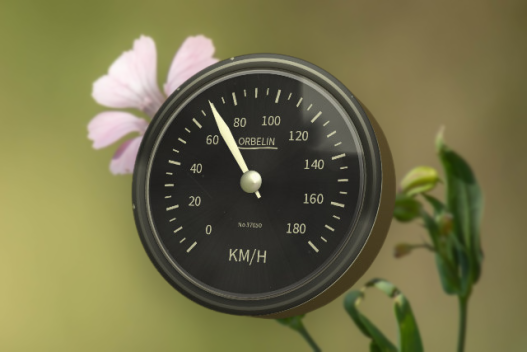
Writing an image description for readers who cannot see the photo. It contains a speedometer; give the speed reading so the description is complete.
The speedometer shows 70 km/h
